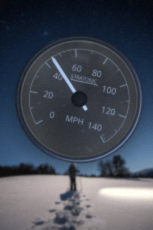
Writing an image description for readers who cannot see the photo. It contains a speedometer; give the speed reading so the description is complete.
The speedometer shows 45 mph
